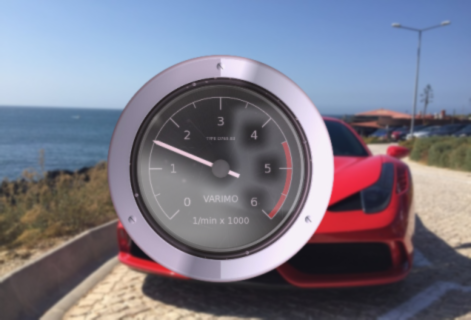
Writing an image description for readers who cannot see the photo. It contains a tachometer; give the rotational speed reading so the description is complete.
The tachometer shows 1500 rpm
